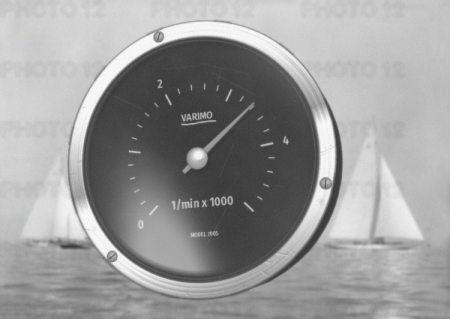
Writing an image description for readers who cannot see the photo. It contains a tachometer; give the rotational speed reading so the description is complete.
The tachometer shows 3400 rpm
